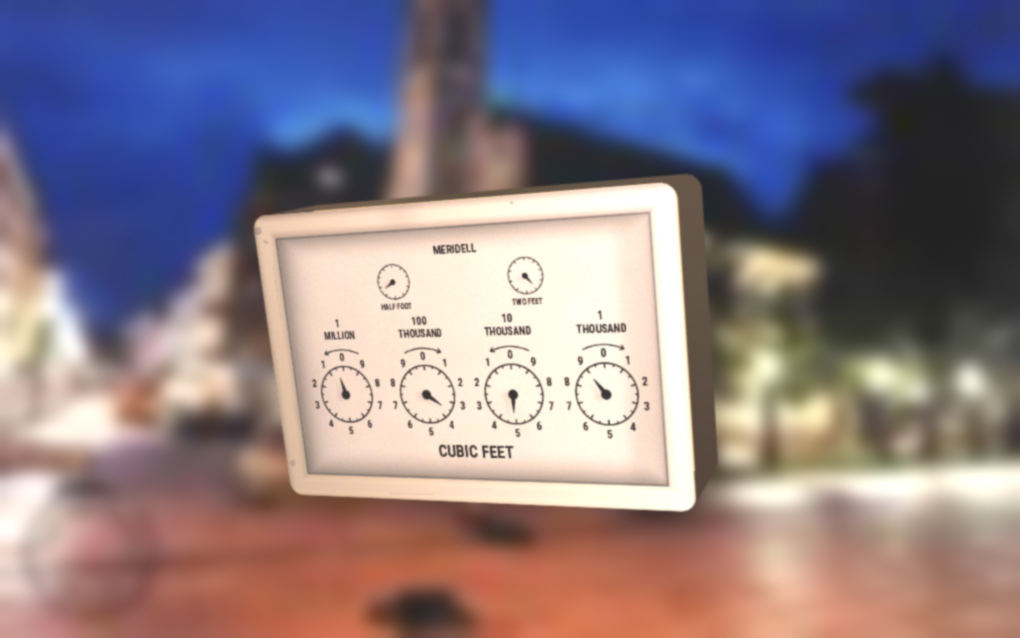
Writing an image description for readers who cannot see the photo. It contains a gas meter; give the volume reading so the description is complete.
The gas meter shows 34900 ft³
